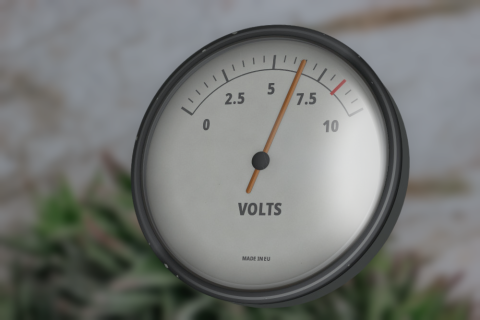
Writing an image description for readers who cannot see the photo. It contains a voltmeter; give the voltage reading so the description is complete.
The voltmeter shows 6.5 V
